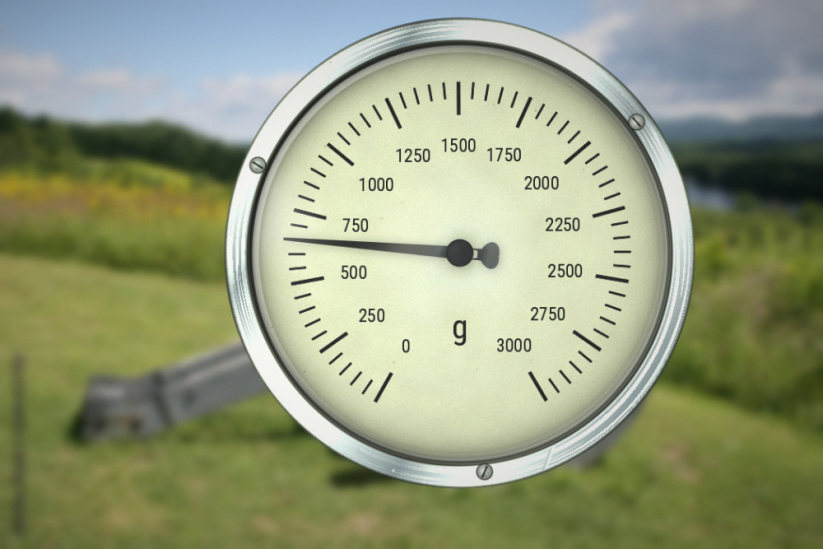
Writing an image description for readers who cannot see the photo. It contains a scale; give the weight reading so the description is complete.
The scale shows 650 g
